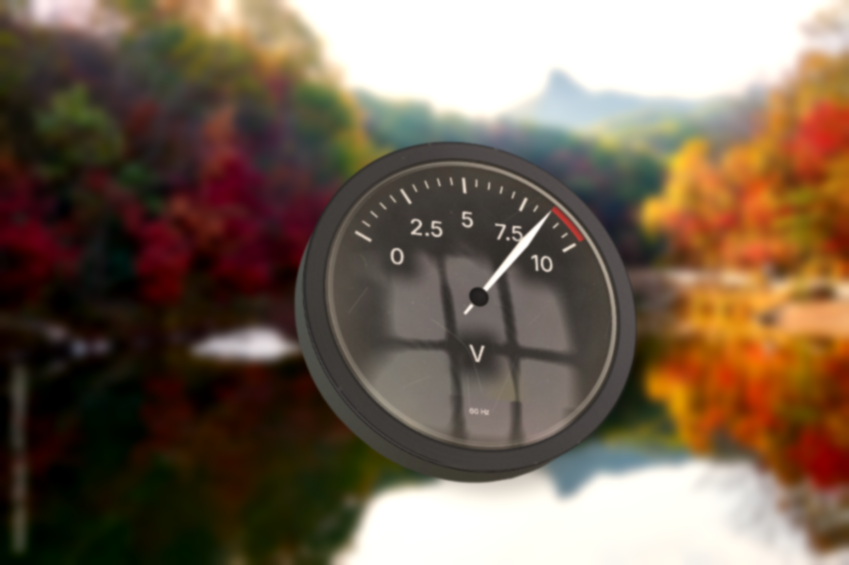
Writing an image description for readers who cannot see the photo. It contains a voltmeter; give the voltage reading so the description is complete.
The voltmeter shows 8.5 V
